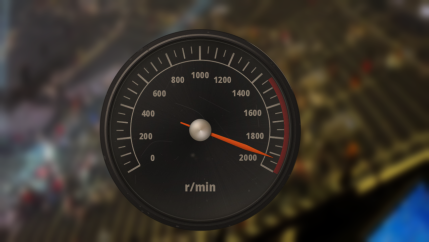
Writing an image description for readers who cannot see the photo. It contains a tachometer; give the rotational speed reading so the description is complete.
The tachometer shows 1925 rpm
